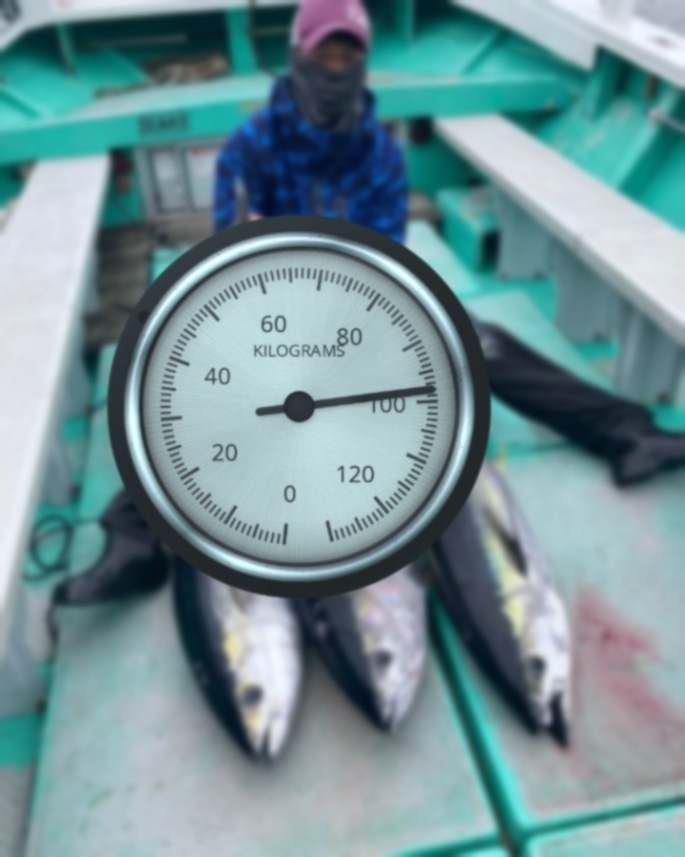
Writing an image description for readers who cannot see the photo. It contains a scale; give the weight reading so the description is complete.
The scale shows 98 kg
